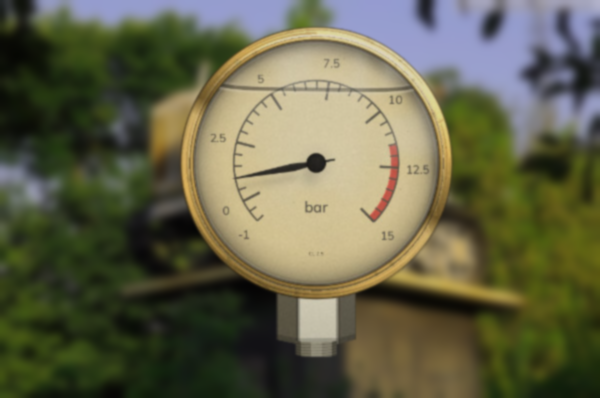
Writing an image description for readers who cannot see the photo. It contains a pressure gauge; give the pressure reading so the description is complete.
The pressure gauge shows 1 bar
